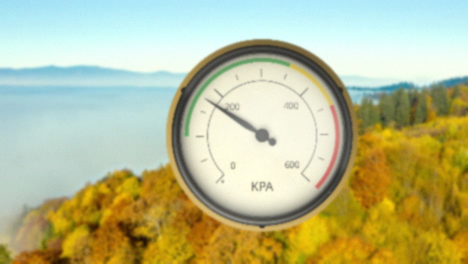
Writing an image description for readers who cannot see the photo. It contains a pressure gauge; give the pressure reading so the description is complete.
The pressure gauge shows 175 kPa
